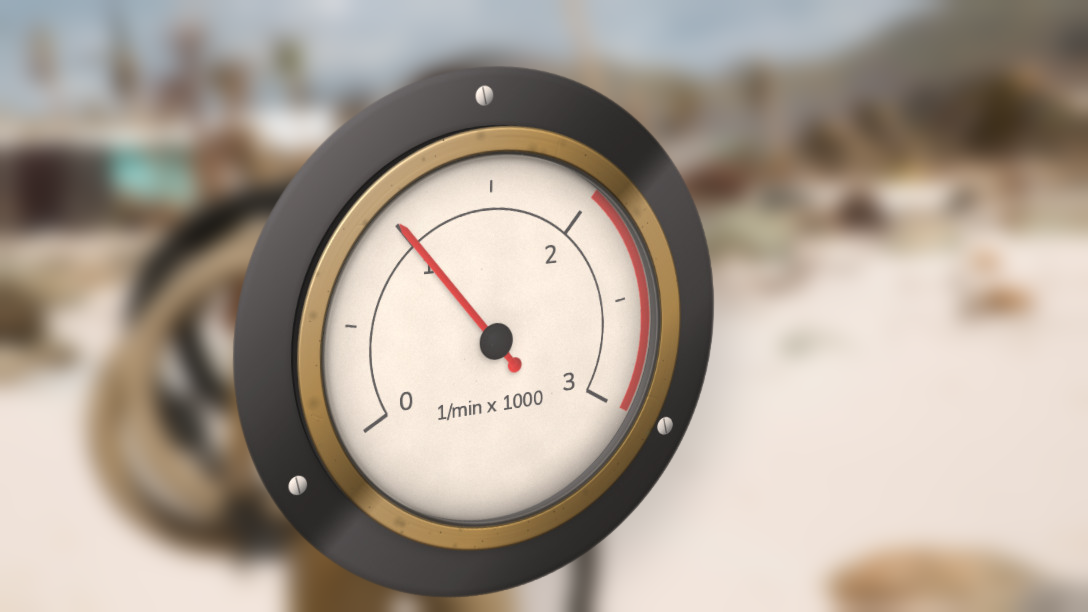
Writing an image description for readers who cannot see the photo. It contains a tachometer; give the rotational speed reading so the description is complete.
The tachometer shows 1000 rpm
